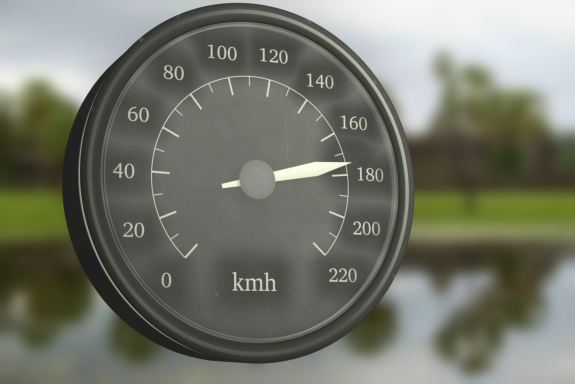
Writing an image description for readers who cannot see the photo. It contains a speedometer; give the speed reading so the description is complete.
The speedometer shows 175 km/h
